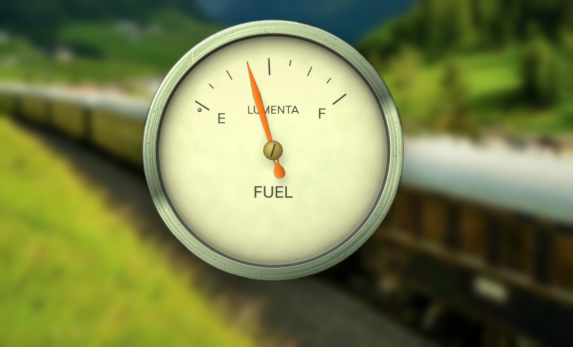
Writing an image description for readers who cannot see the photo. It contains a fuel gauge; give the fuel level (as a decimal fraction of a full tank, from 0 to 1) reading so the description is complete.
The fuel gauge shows 0.375
